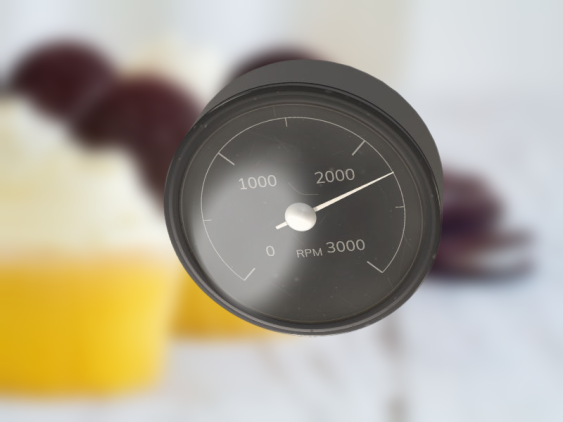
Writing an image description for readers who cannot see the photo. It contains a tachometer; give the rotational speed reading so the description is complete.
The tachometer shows 2250 rpm
